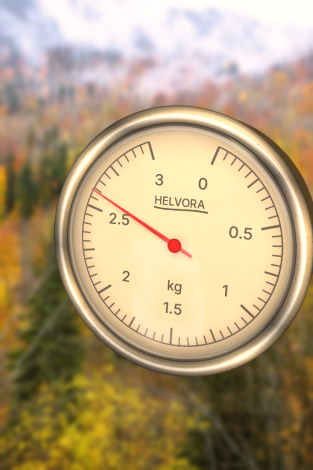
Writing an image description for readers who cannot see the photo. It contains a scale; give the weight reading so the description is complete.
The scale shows 2.6 kg
